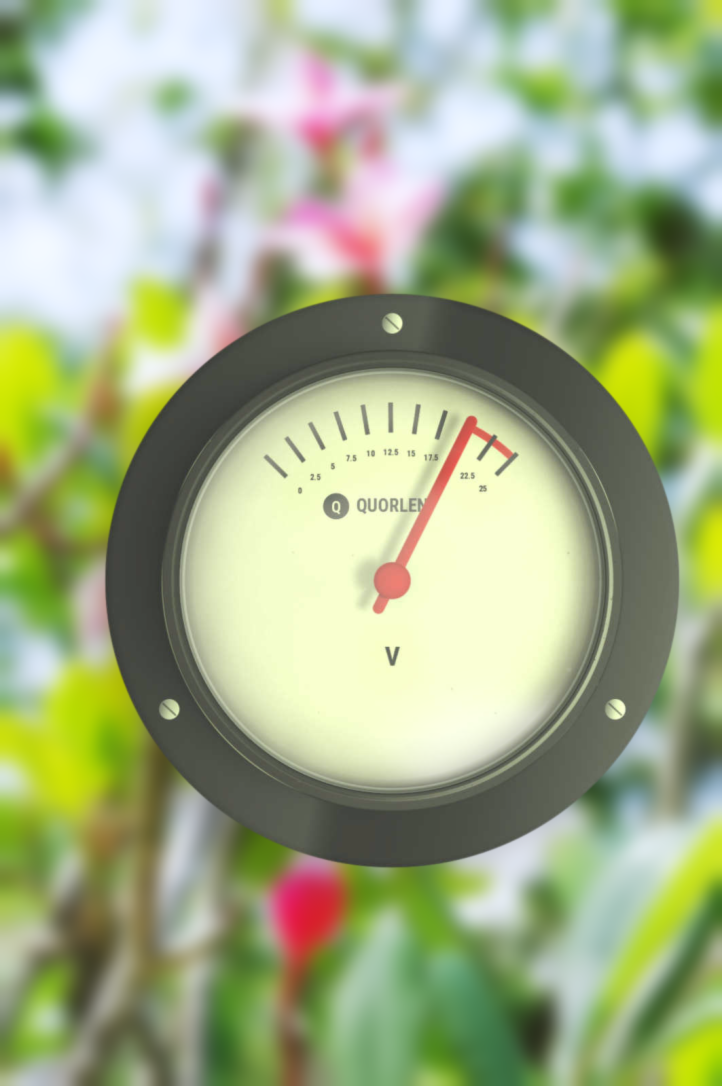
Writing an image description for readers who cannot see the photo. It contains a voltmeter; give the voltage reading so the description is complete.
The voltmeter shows 20 V
